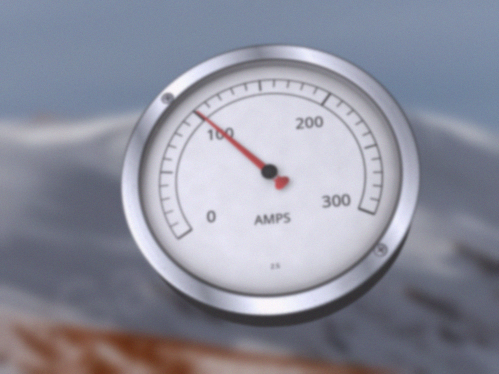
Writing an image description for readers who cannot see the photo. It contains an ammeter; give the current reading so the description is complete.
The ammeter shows 100 A
